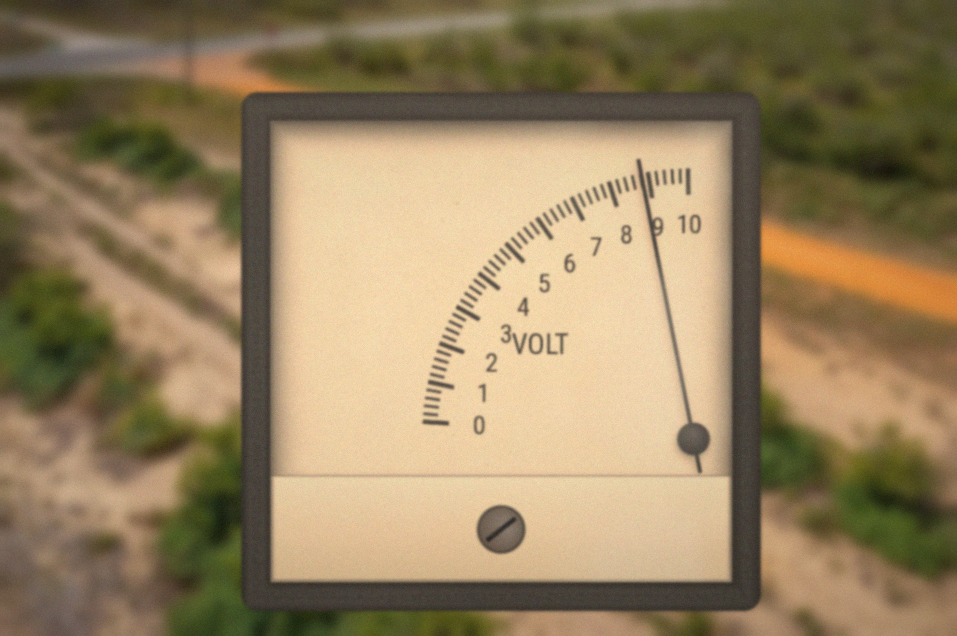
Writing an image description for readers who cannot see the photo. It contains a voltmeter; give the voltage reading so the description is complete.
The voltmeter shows 8.8 V
